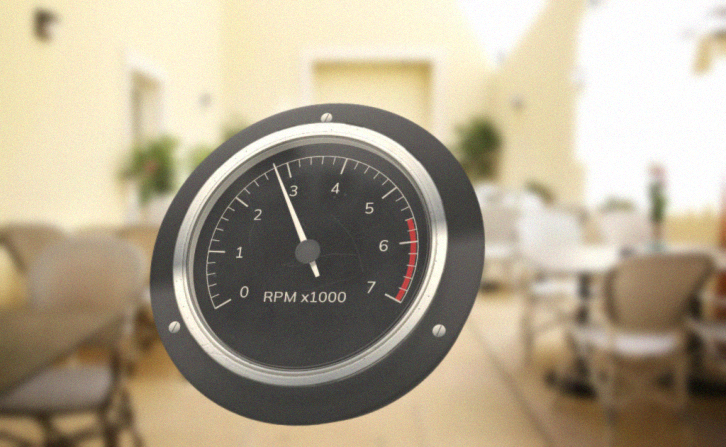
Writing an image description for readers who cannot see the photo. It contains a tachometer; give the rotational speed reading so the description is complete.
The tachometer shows 2800 rpm
